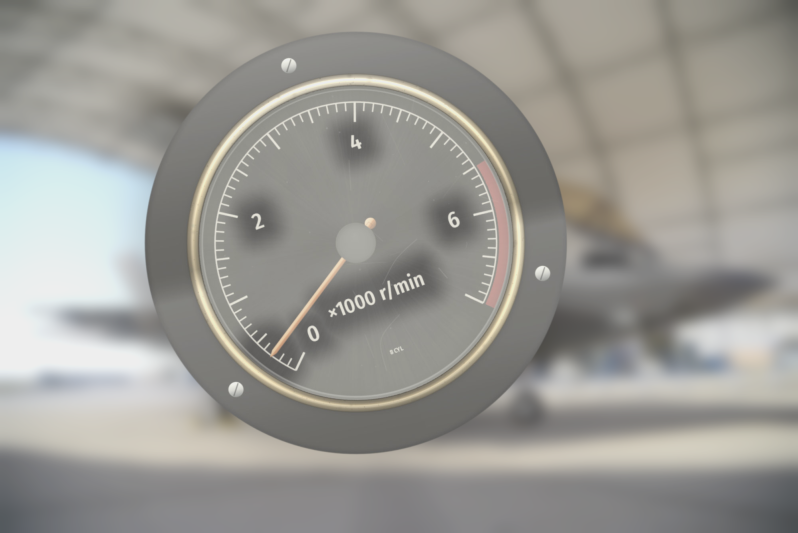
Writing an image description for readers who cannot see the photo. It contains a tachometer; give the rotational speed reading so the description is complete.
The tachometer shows 300 rpm
